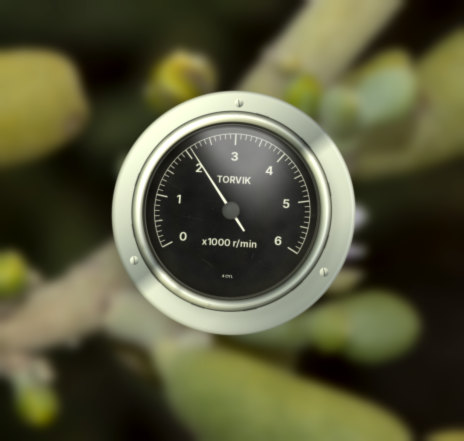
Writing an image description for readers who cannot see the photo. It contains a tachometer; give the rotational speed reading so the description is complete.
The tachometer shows 2100 rpm
